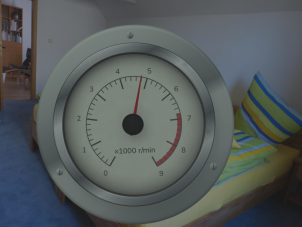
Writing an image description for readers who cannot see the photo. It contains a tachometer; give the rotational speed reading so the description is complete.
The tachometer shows 4800 rpm
